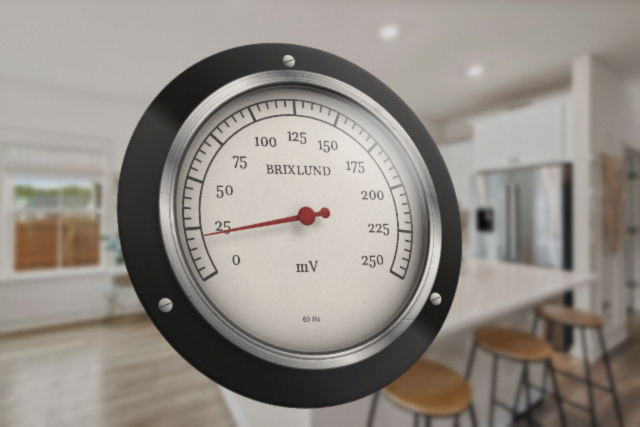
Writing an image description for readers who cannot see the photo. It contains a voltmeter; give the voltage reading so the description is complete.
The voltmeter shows 20 mV
